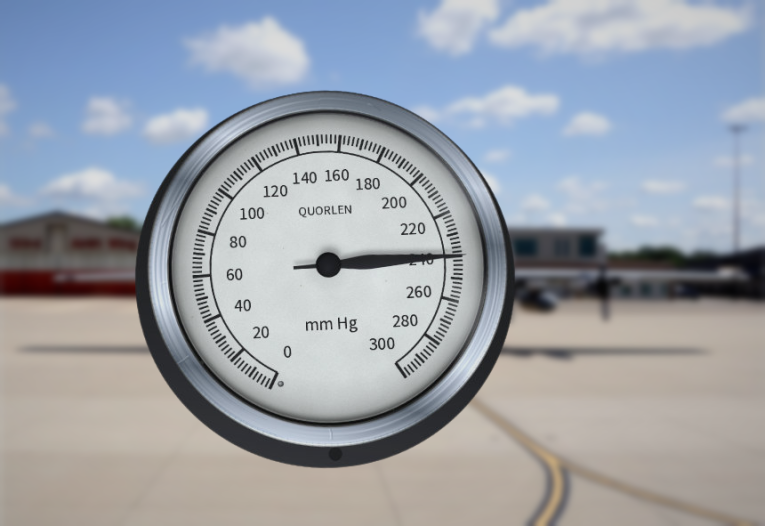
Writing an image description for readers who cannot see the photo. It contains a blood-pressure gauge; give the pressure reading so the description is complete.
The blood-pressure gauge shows 240 mmHg
